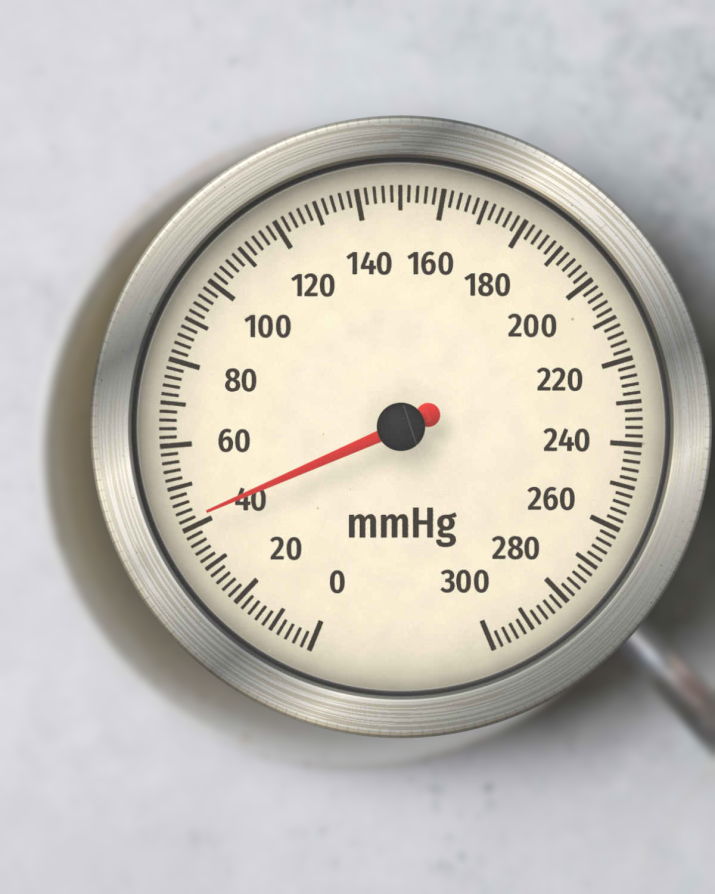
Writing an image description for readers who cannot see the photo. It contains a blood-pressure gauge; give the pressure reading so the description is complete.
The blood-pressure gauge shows 42 mmHg
